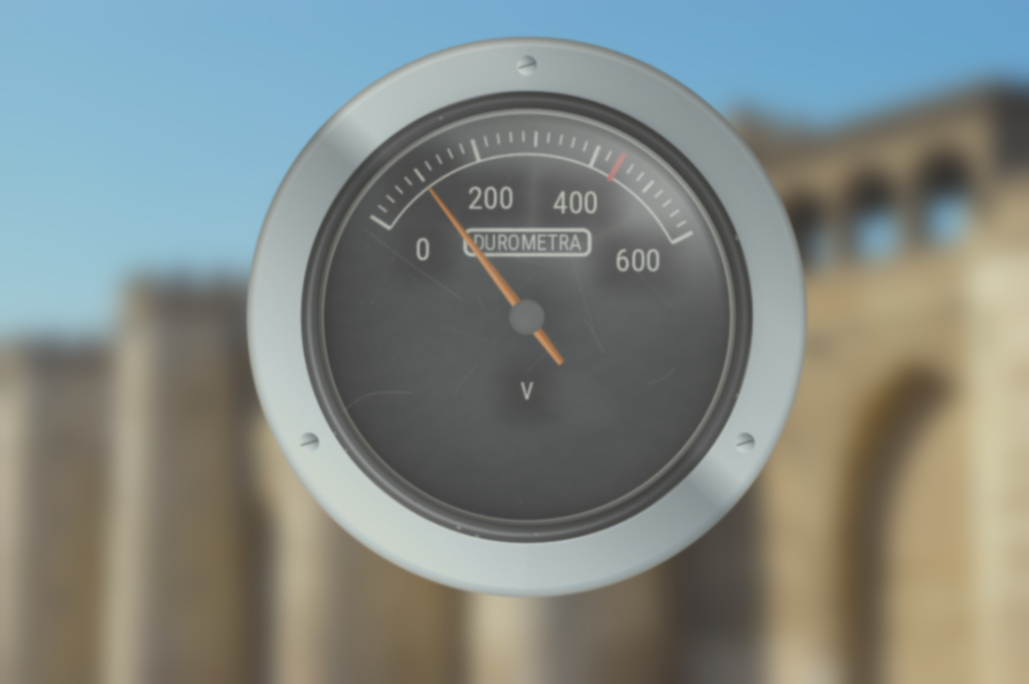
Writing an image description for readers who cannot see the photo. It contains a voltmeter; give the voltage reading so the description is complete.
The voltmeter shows 100 V
